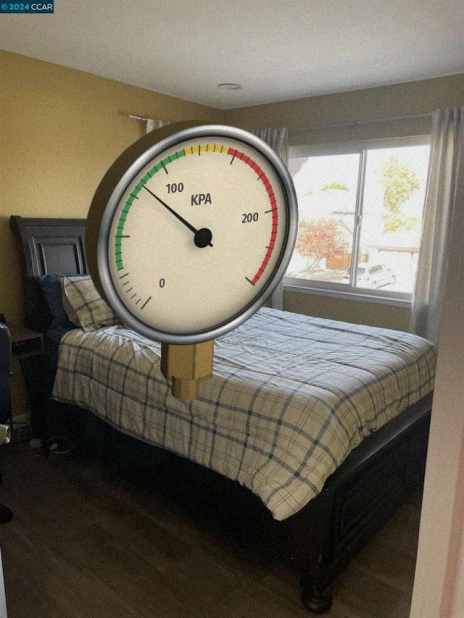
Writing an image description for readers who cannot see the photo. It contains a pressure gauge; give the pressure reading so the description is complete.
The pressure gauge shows 82.5 kPa
